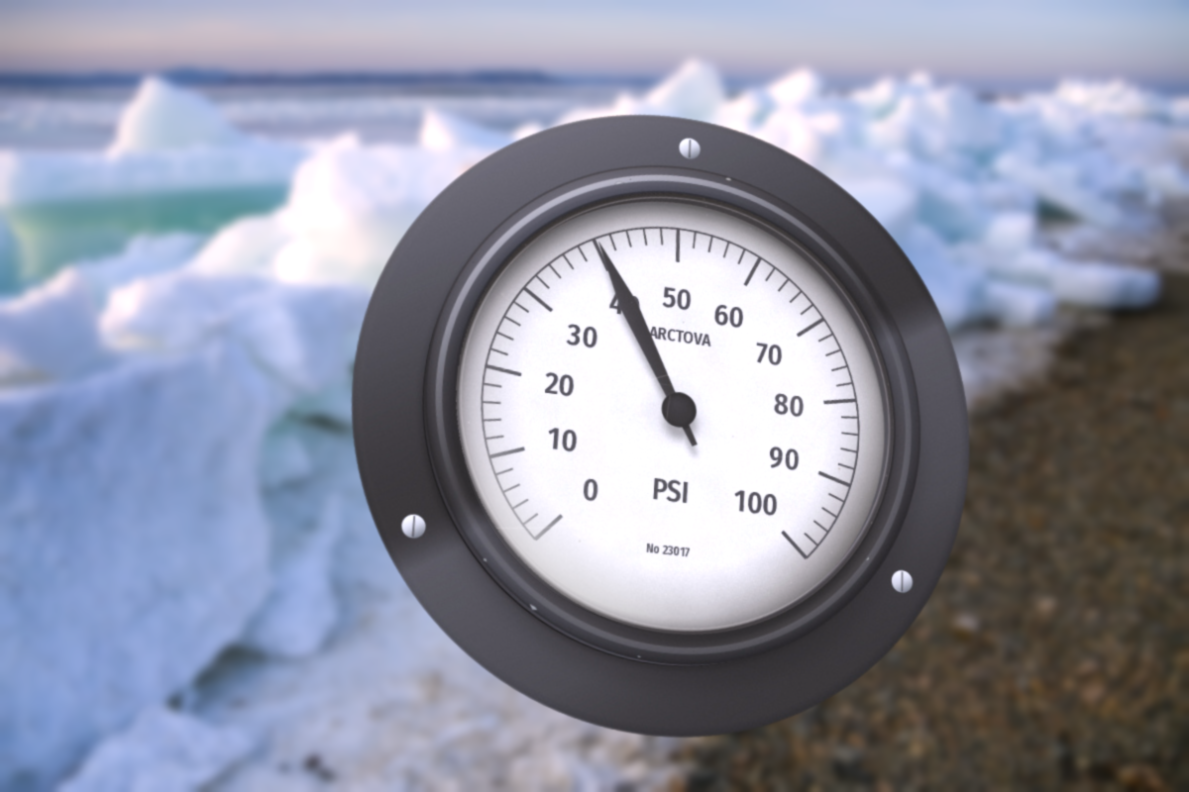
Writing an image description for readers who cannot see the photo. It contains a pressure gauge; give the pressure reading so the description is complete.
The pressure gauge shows 40 psi
